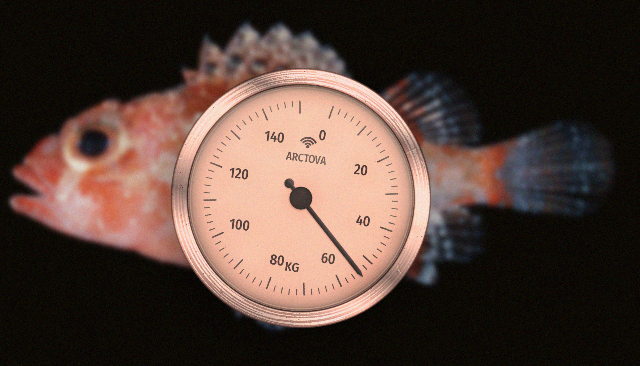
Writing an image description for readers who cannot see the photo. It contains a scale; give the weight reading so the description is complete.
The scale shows 54 kg
